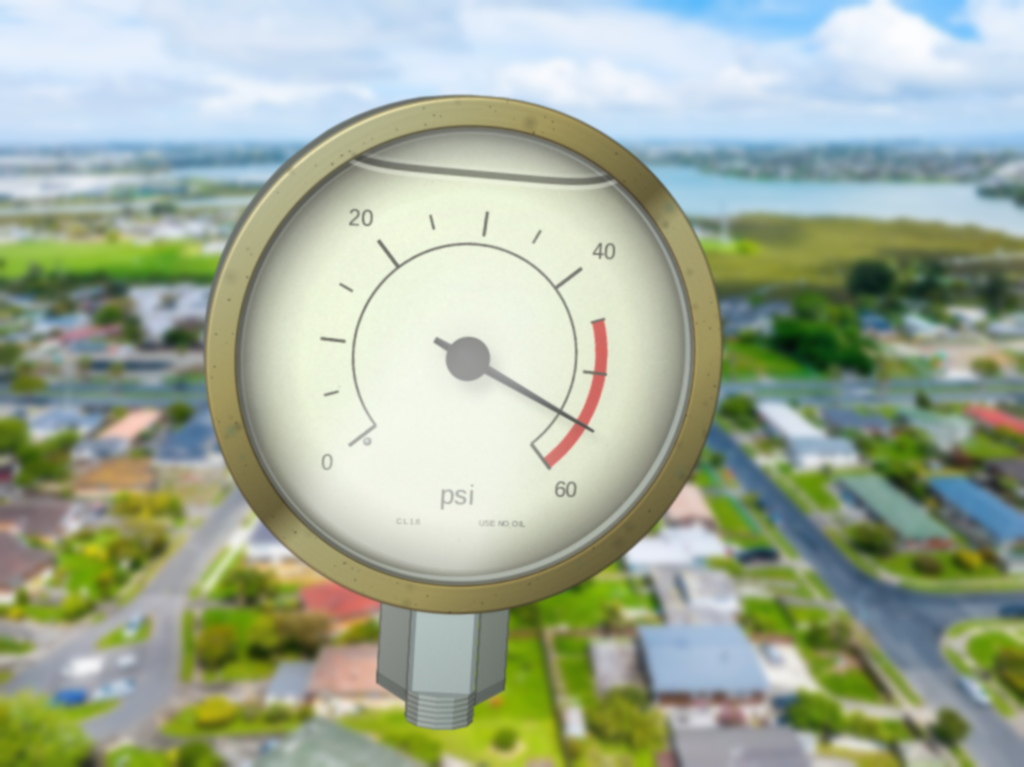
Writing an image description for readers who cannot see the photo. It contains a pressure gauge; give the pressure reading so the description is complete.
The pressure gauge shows 55 psi
